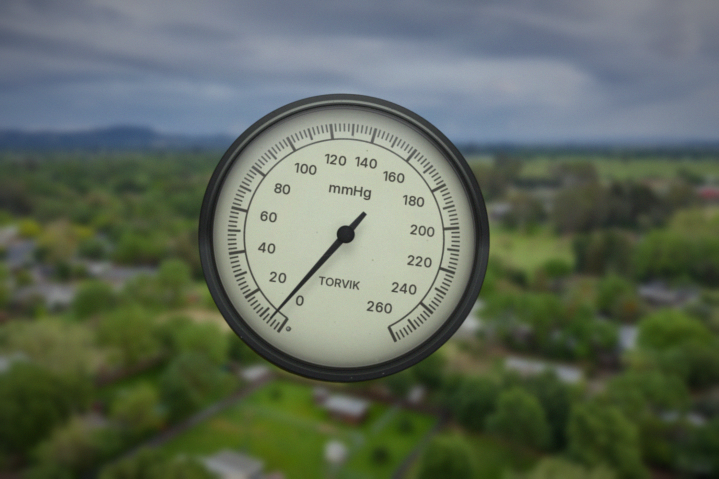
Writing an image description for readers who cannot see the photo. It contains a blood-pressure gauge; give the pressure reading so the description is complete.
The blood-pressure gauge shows 6 mmHg
